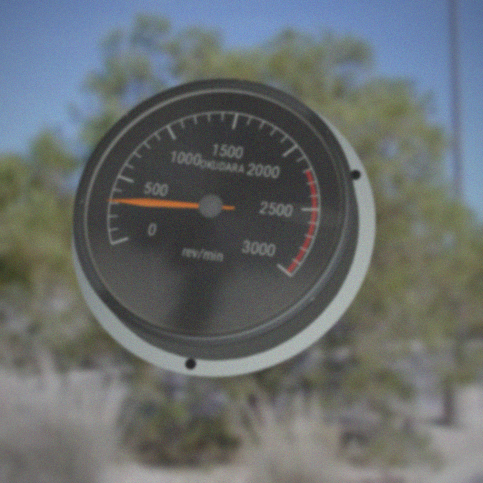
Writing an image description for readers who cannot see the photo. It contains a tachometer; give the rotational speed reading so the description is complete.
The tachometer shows 300 rpm
